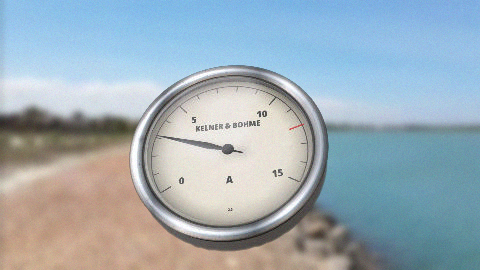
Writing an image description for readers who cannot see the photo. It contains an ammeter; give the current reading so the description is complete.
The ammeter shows 3 A
